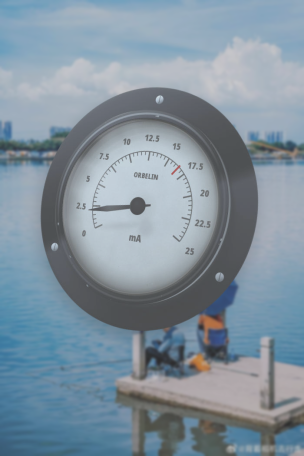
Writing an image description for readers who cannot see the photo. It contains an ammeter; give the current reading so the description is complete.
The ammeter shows 2 mA
